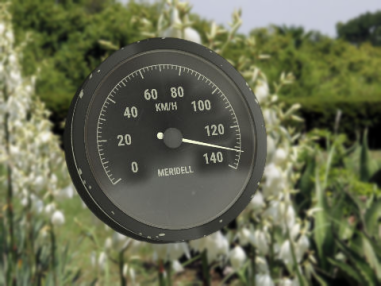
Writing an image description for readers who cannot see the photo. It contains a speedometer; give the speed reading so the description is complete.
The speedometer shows 132 km/h
